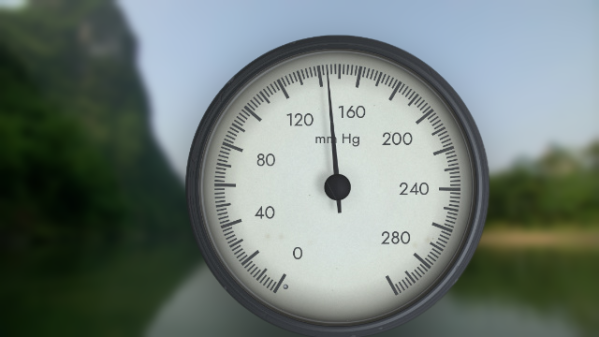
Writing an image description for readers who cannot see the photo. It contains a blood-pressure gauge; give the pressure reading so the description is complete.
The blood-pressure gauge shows 144 mmHg
